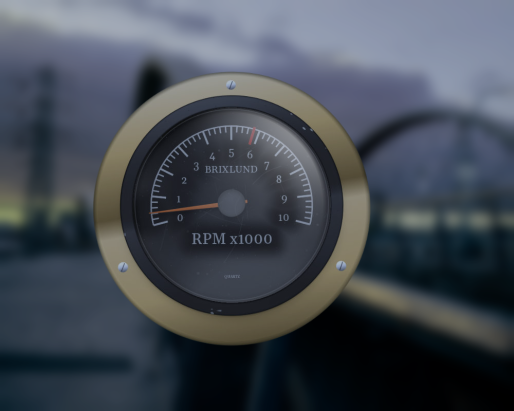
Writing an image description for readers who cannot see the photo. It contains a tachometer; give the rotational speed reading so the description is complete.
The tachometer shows 400 rpm
